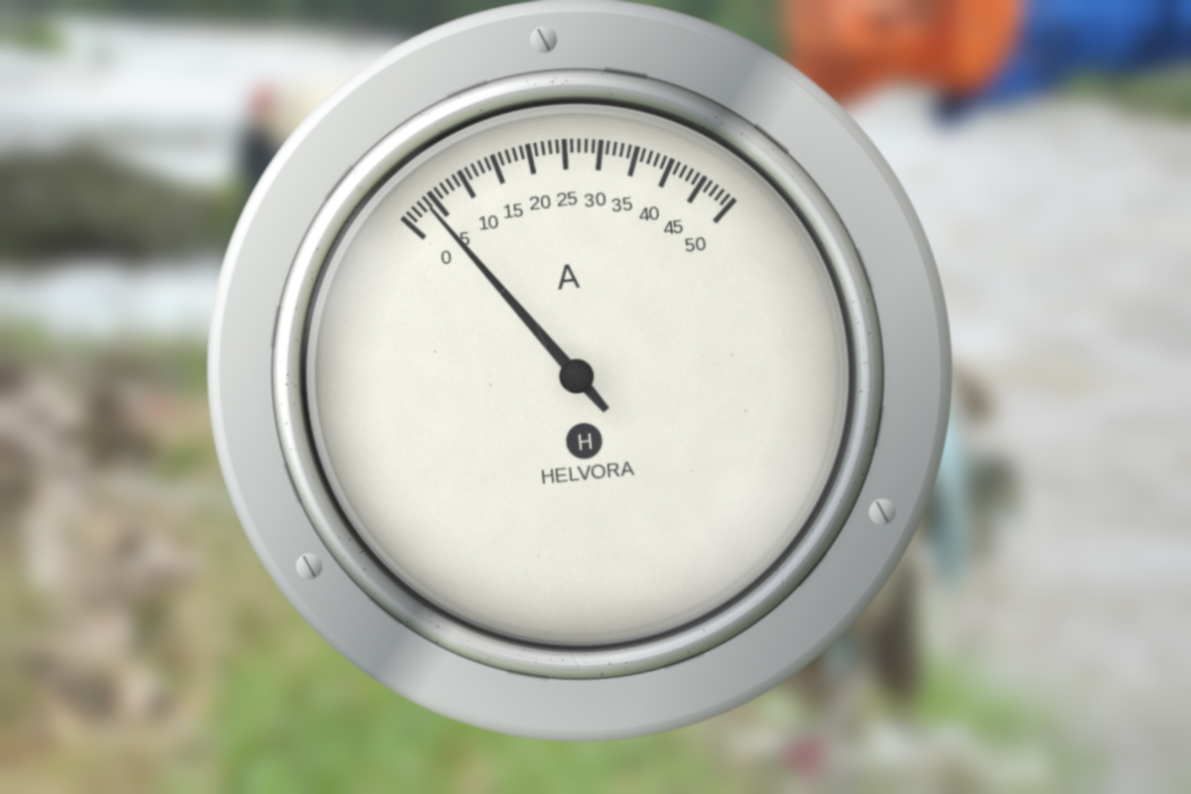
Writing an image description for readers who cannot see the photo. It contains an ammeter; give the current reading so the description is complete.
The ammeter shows 4 A
